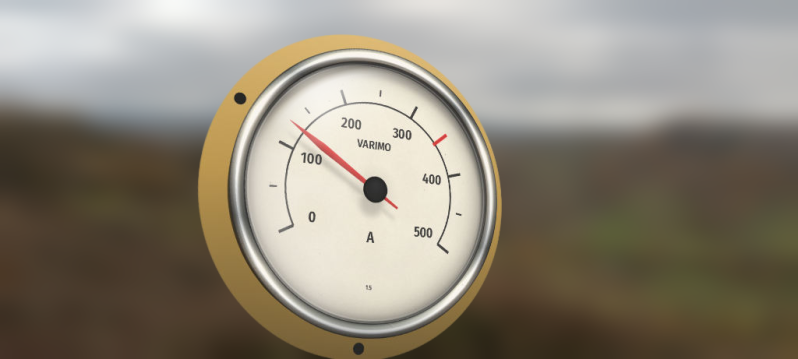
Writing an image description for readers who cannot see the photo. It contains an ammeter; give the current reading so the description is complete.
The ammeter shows 125 A
